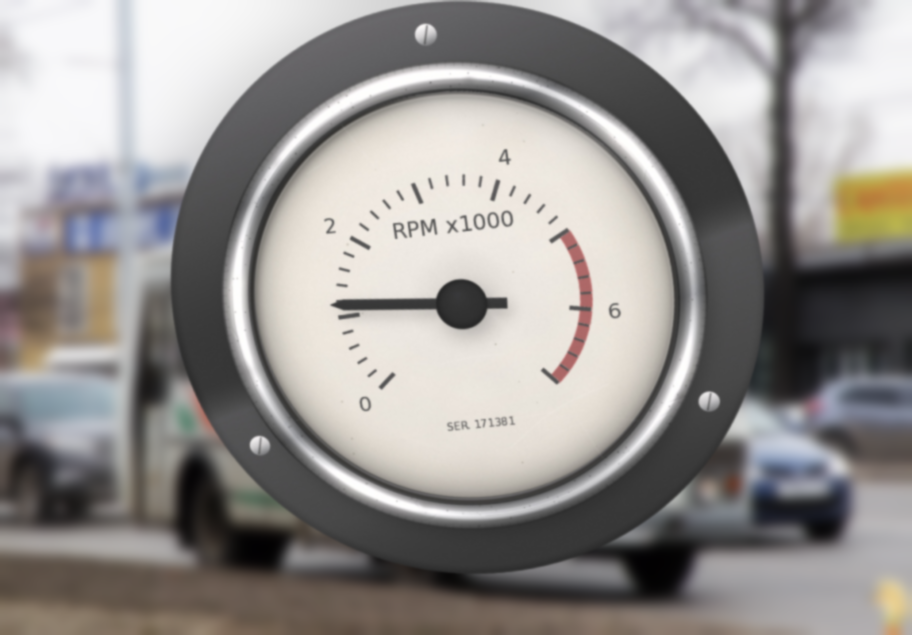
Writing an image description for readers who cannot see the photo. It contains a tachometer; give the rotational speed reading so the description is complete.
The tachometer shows 1200 rpm
